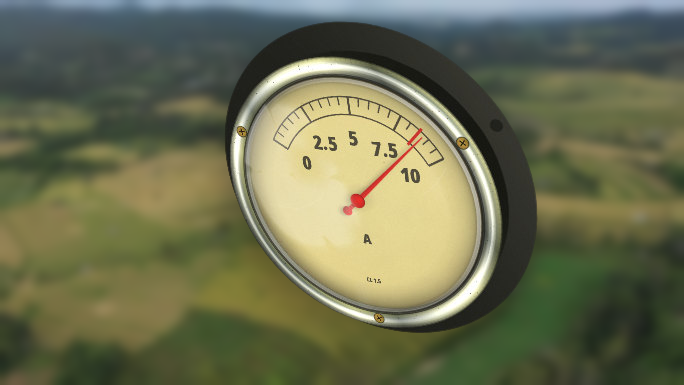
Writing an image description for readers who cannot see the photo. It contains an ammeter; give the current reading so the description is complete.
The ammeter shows 8.75 A
